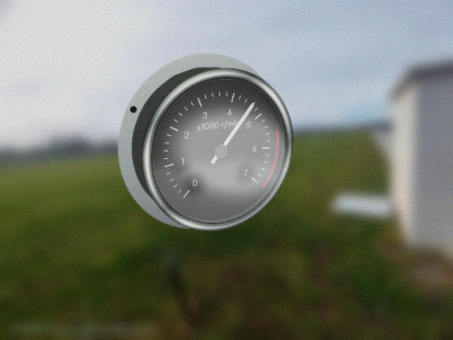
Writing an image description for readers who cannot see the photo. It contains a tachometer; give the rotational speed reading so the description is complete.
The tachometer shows 4600 rpm
